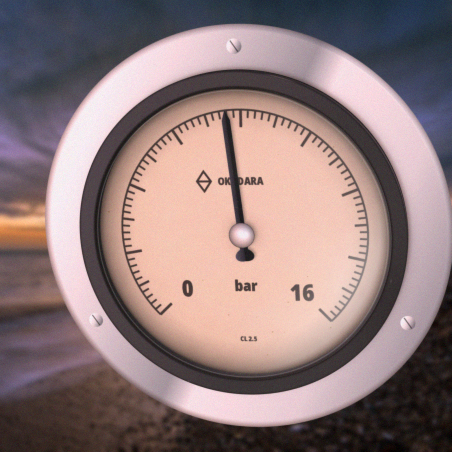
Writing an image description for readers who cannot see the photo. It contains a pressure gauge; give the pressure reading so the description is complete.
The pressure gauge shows 7.6 bar
